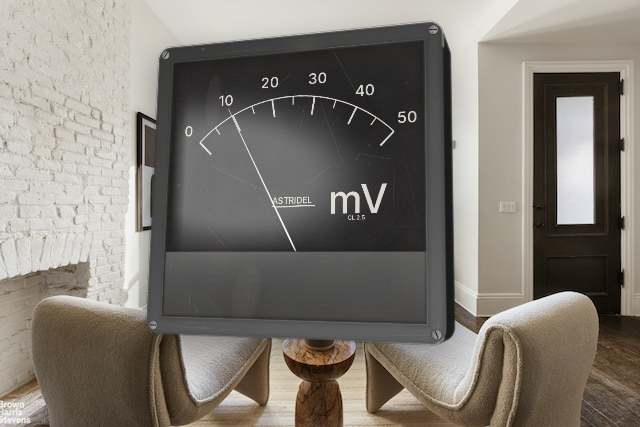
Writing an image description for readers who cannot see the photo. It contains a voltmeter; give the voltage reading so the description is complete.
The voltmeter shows 10 mV
